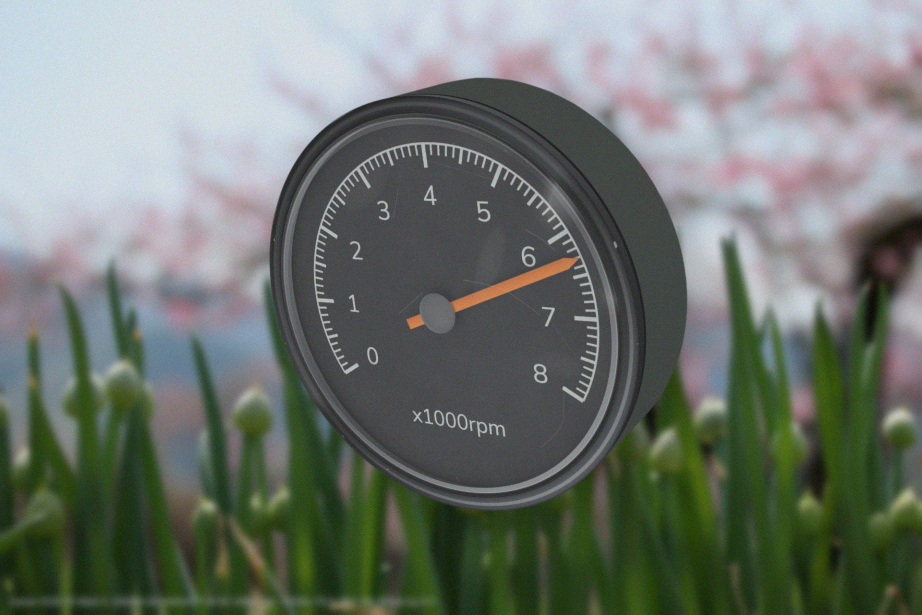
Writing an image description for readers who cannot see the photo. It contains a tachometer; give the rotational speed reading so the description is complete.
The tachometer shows 6300 rpm
